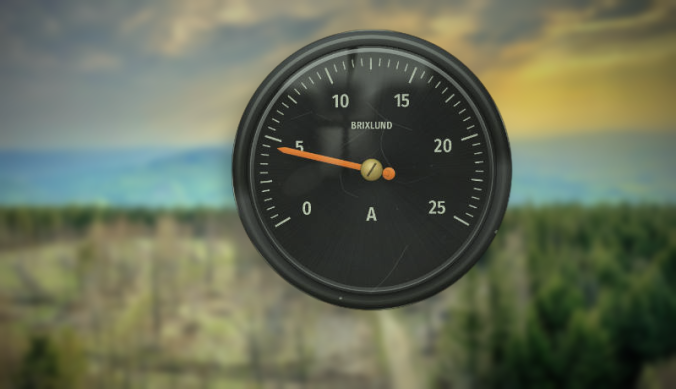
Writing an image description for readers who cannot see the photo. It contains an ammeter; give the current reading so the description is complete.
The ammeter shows 4.5 A
